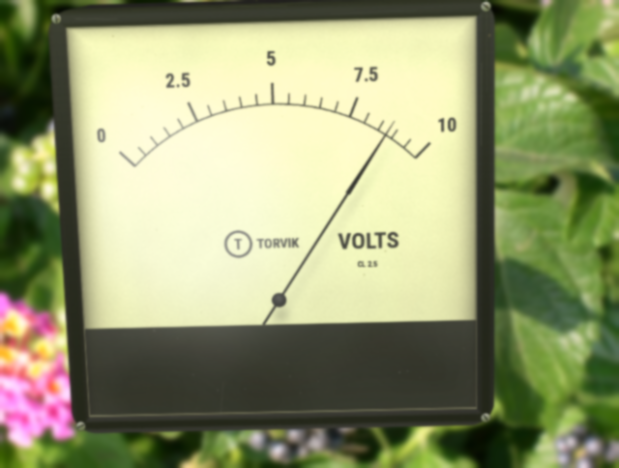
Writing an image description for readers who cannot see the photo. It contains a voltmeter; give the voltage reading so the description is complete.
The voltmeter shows 8.75 V
